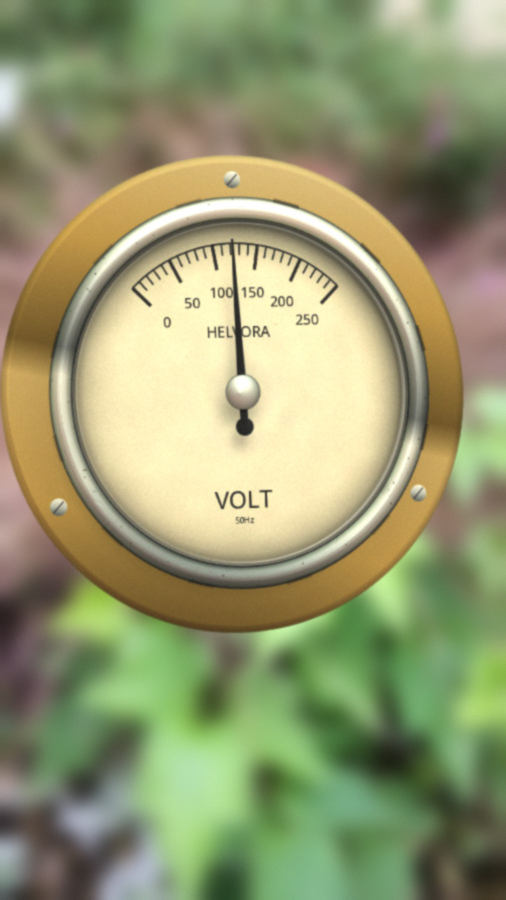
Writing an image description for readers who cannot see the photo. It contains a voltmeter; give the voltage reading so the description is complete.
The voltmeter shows 120 V
